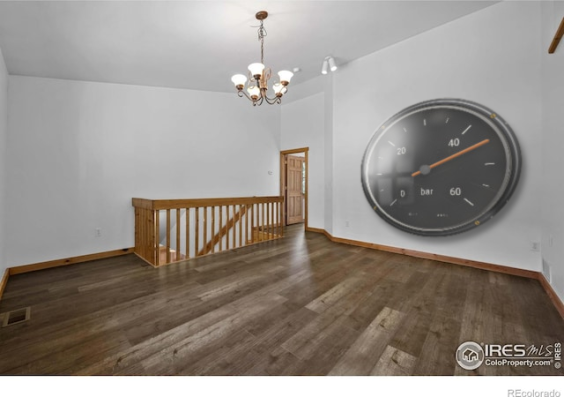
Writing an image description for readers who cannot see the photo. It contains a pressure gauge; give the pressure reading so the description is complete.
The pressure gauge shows 45 bar
